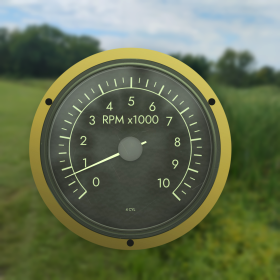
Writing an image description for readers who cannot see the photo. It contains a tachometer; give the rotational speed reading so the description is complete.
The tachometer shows 750 rpm
